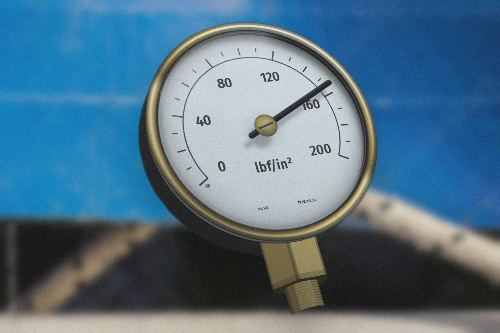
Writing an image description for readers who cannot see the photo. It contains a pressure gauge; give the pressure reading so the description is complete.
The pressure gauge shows 155 psi
